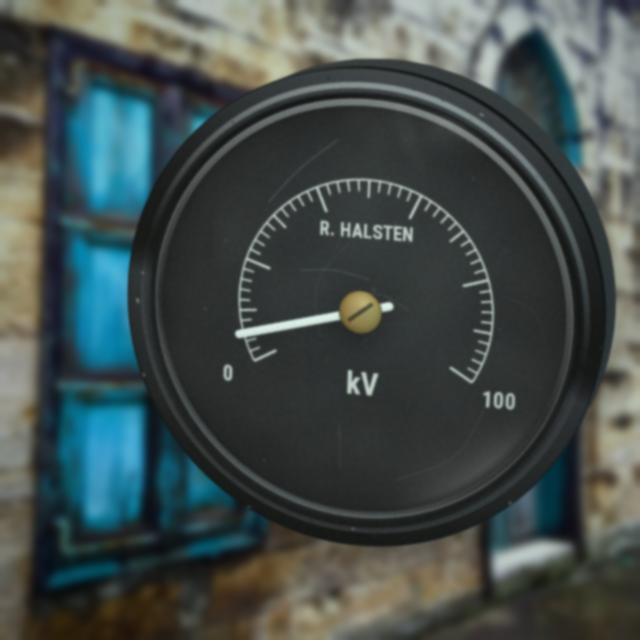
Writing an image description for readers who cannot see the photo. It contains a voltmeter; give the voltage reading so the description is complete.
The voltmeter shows 6 kV
